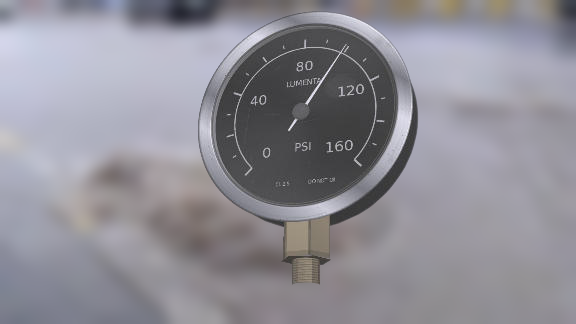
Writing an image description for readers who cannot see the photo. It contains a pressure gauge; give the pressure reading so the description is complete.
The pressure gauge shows 100 psi
